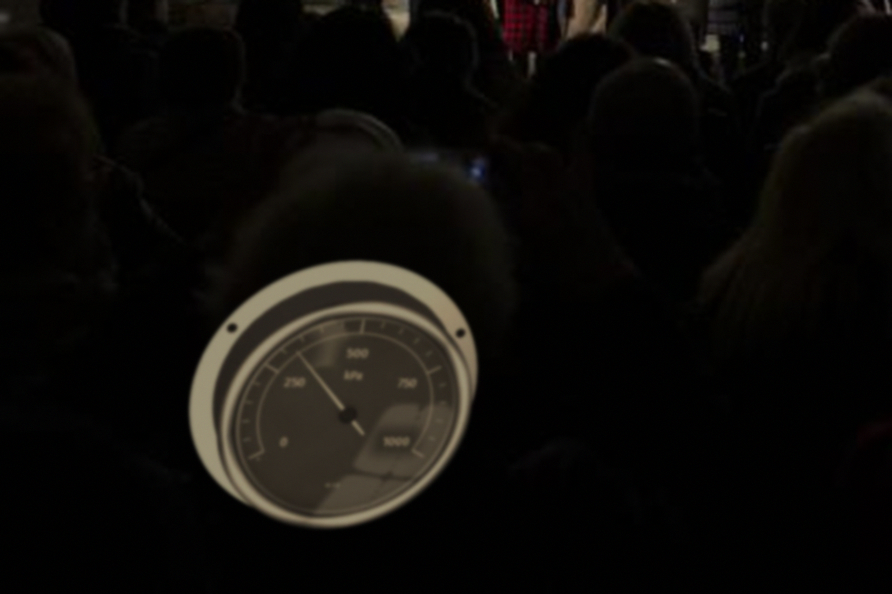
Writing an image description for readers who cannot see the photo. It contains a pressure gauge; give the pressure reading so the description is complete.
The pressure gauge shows 325 kPa
